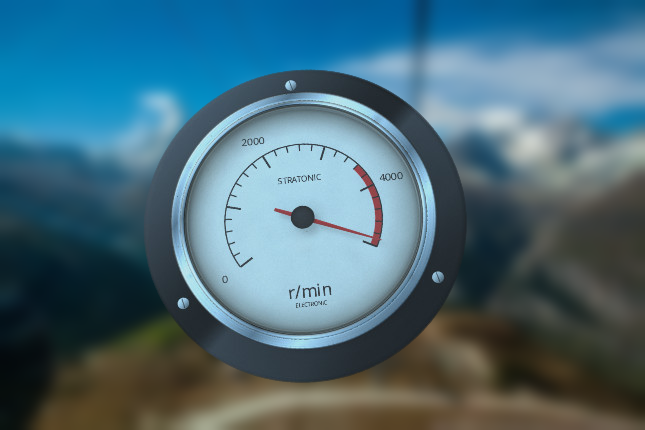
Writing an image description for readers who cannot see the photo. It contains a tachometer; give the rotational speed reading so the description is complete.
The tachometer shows 4900 rpm
